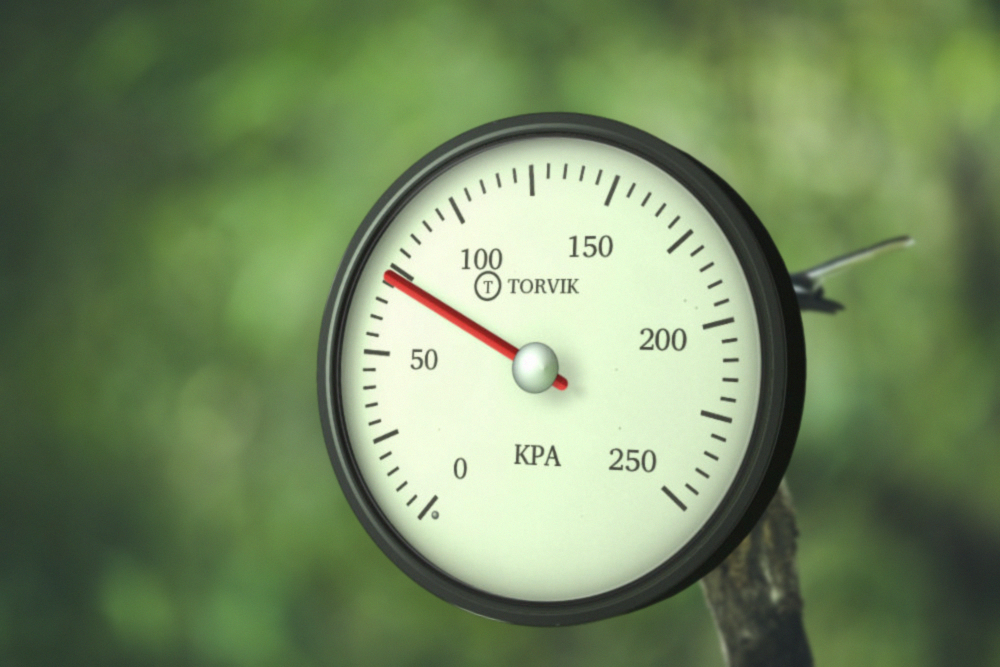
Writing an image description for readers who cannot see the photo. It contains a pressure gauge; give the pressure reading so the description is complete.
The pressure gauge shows 72.5 kPa
